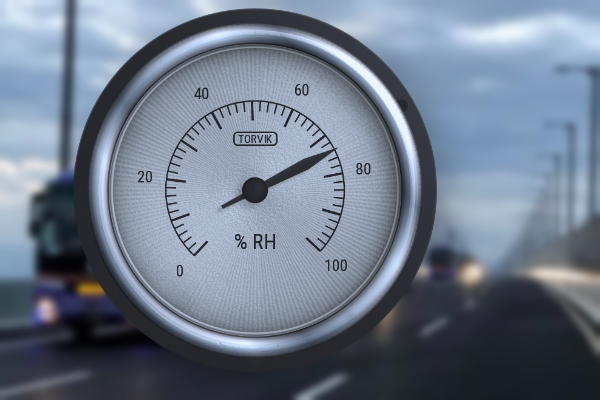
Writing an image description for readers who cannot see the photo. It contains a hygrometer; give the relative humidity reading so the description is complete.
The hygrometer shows 74 %
